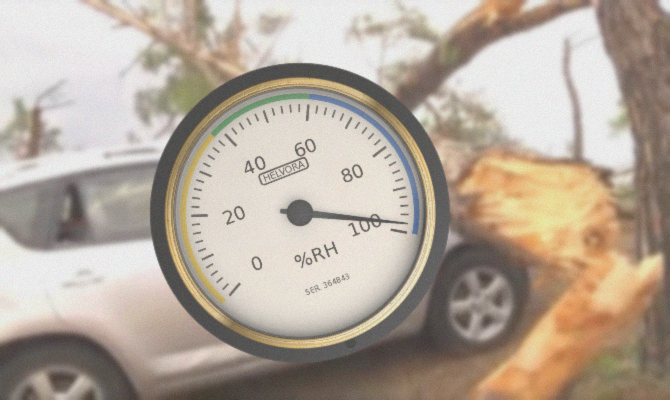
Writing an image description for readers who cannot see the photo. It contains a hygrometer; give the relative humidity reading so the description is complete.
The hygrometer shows 98 %
